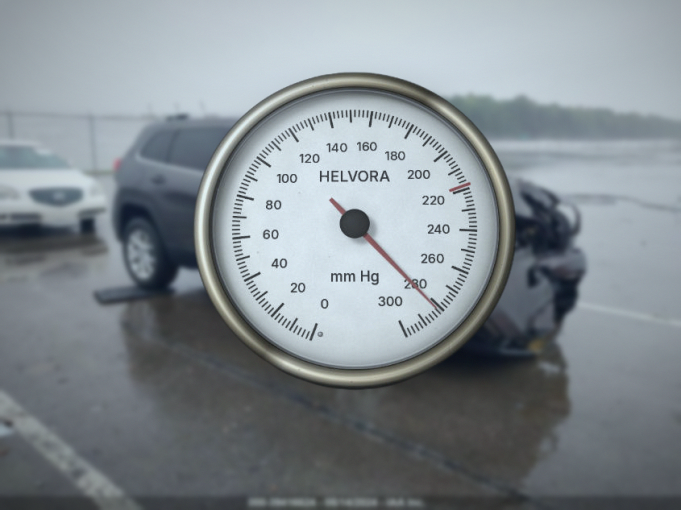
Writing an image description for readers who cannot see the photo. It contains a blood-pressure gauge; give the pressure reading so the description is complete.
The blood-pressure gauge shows 282 mmHg
